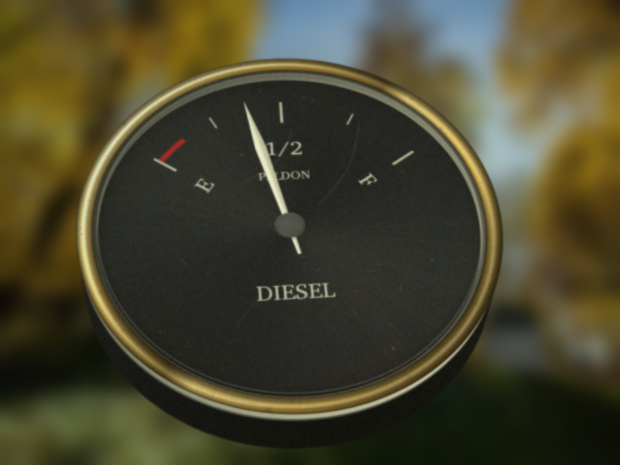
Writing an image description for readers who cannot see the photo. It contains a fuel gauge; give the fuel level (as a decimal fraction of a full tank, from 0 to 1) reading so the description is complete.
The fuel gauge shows 0.375
